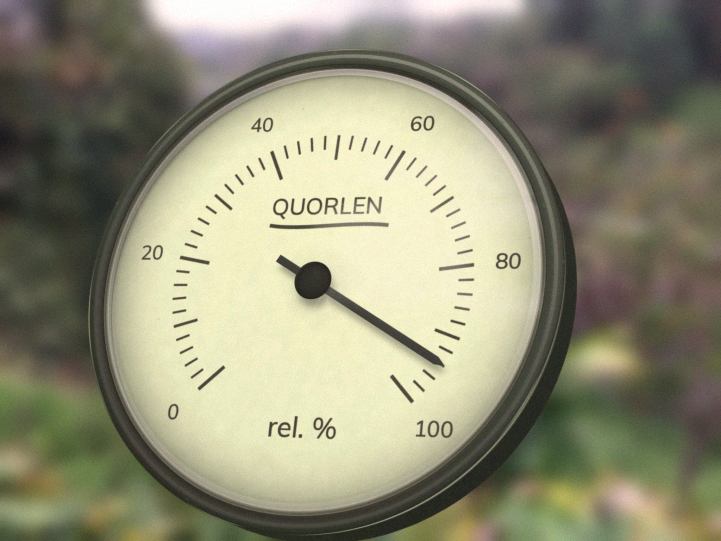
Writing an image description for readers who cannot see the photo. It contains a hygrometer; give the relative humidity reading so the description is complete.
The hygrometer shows 94 %
